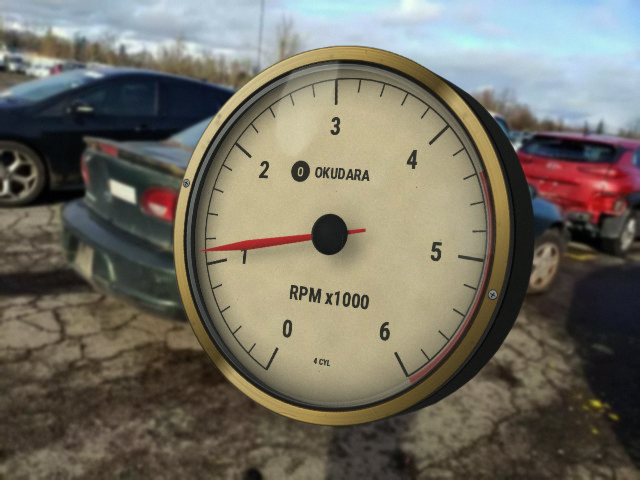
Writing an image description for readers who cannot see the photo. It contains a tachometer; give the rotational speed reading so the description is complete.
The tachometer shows 1100 rpm
